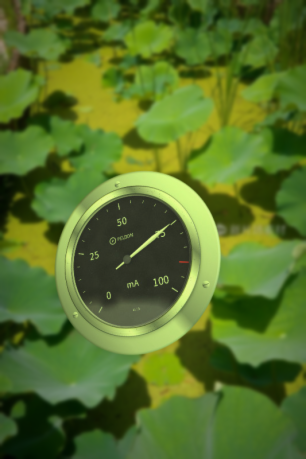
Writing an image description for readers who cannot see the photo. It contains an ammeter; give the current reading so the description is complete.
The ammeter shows 75 mA
